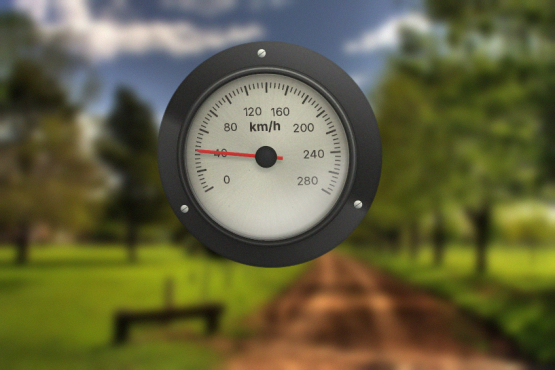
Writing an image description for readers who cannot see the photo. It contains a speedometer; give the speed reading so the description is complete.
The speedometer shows 40 km/h
